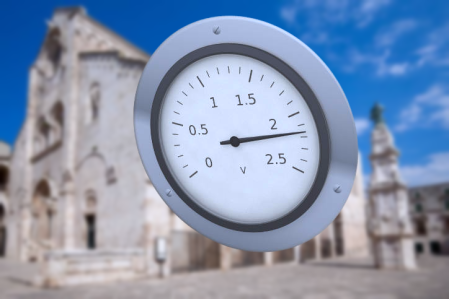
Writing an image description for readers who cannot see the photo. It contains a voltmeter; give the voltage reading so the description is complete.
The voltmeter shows 2.15 V
